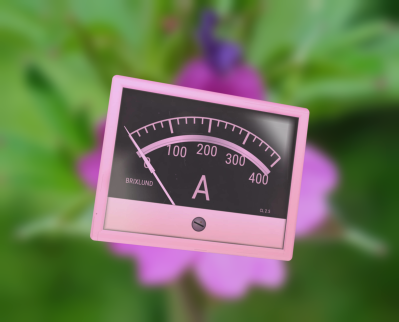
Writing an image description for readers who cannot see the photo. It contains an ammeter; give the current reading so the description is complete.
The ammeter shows 0 A
